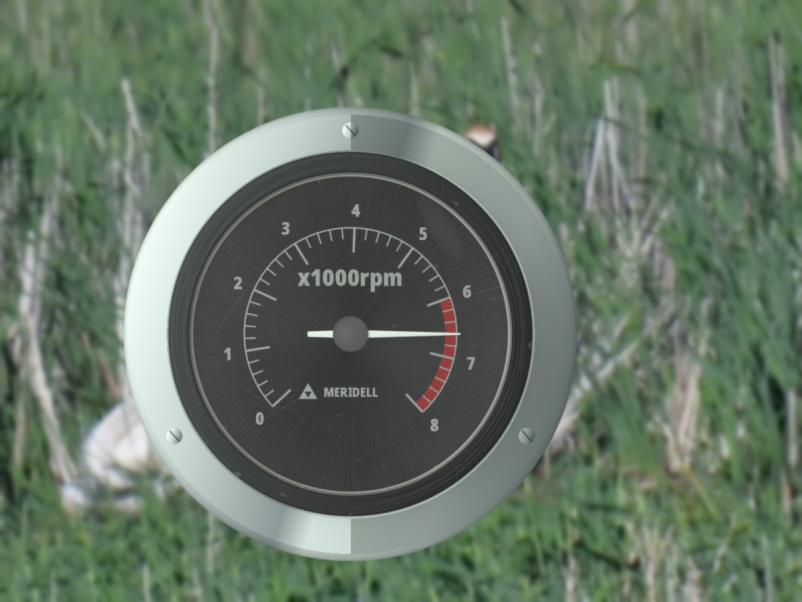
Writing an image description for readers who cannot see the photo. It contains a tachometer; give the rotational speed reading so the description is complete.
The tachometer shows 6600 rpm
